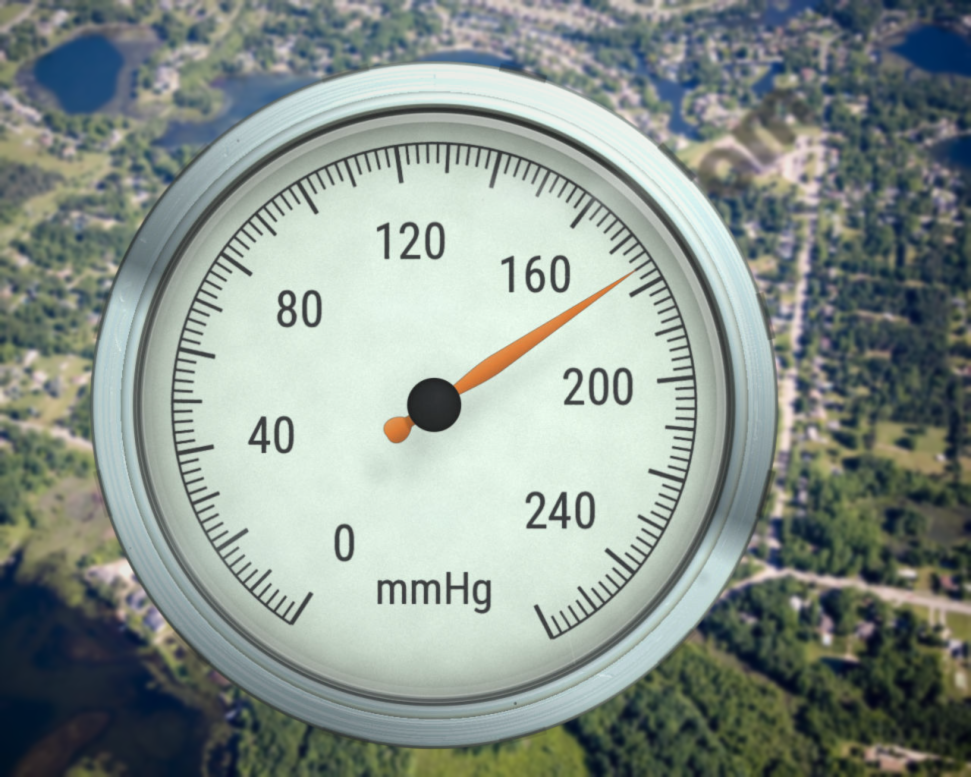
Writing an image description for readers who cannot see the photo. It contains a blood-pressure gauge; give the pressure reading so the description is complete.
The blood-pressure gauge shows 176 mmHg
